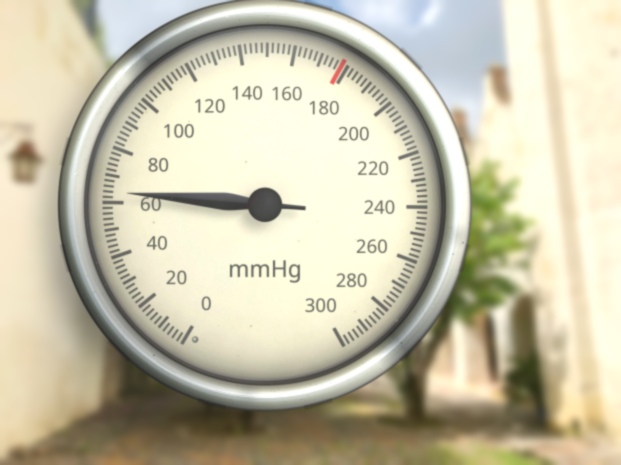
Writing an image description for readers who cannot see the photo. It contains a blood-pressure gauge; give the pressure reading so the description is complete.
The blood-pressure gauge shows 64 mmHg
